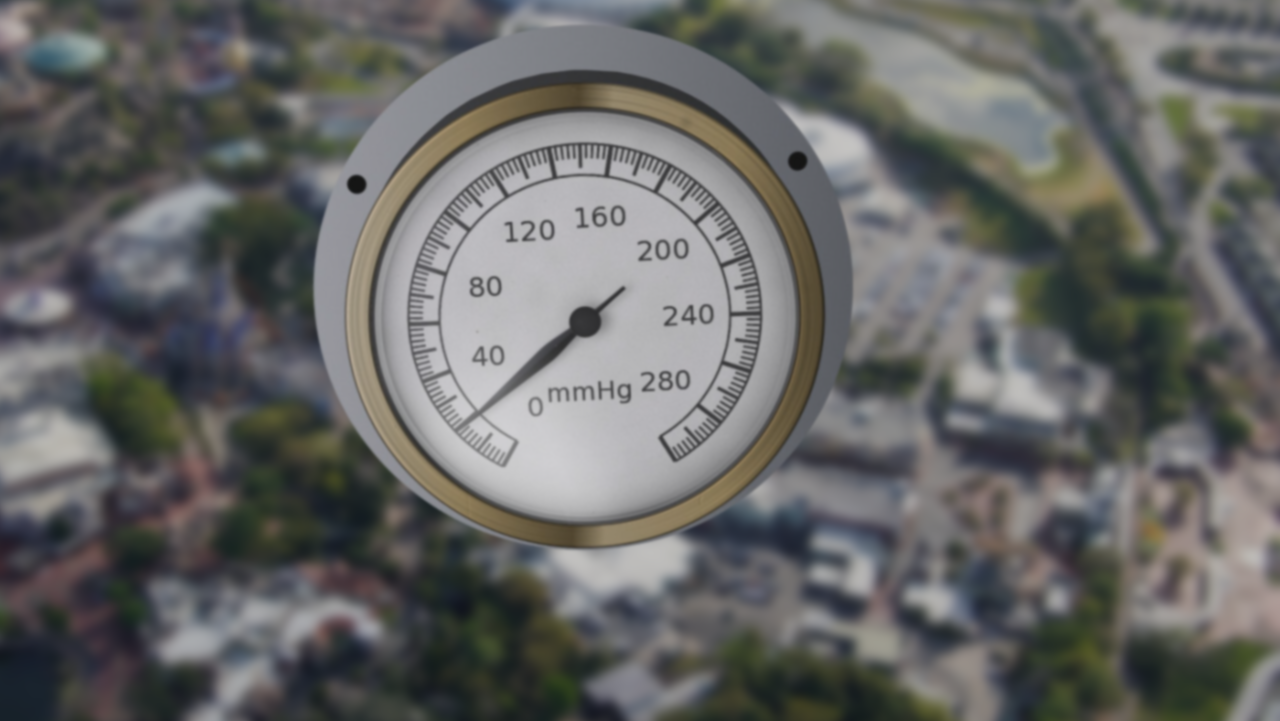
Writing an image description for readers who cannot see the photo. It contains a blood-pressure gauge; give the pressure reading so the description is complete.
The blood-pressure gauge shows 20 mmHg
